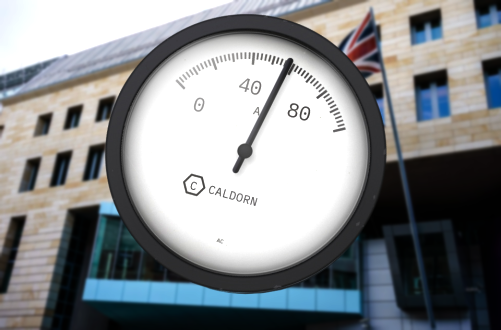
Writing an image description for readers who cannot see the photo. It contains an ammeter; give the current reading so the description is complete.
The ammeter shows 58 A
